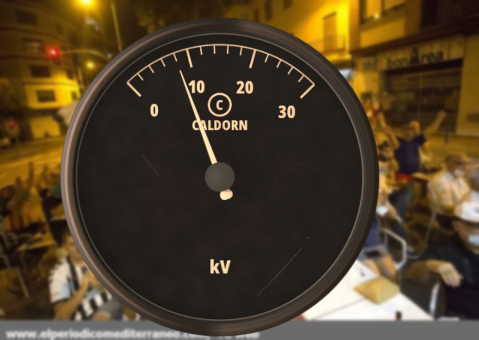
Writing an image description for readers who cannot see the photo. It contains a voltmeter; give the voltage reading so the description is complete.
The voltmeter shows 8 kV
